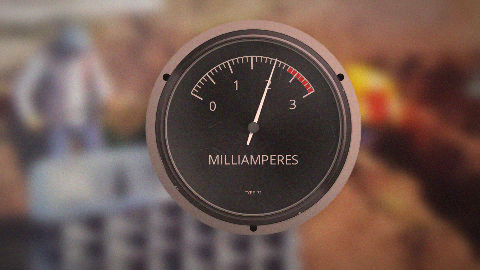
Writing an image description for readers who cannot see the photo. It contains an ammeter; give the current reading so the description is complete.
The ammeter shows 2 mA
